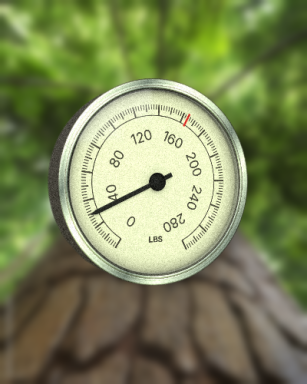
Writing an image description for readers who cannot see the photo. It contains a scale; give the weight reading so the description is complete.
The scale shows 30 lb
